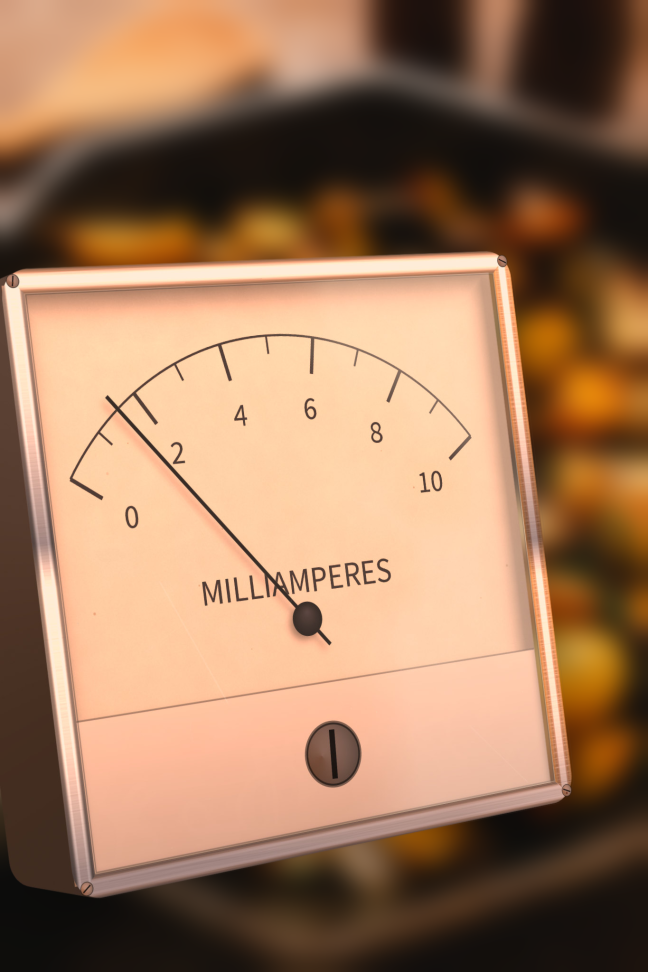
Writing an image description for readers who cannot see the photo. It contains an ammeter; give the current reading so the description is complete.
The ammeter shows 1.5 mA
